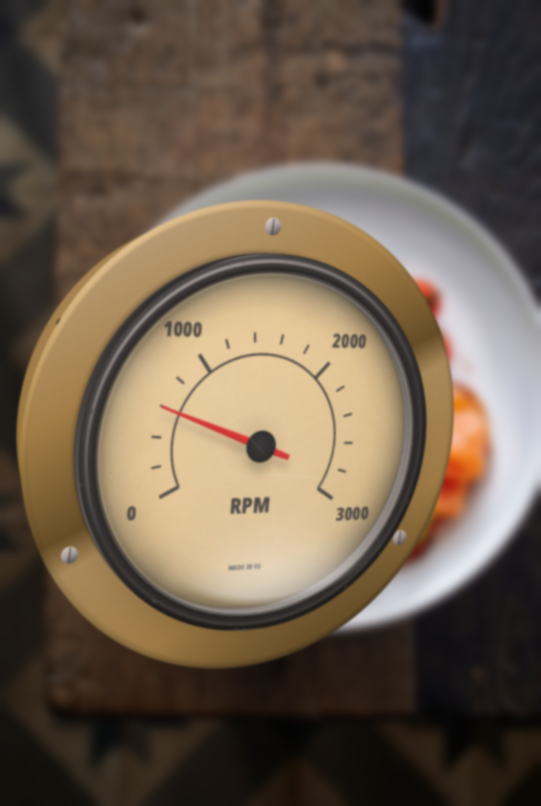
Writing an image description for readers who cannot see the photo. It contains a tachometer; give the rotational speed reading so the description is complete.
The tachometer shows 600 rpm
